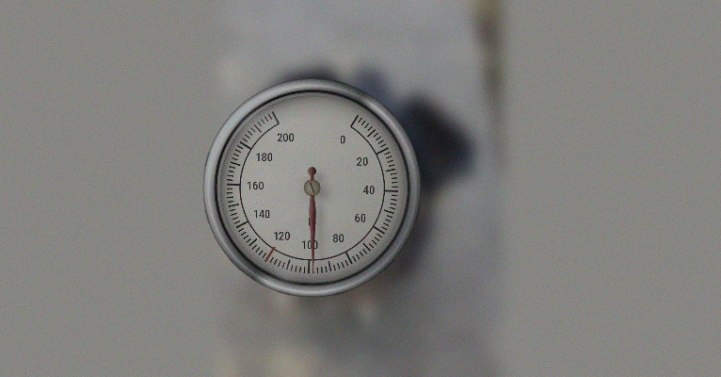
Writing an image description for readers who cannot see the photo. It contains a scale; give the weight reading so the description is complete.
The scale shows 98 lb
